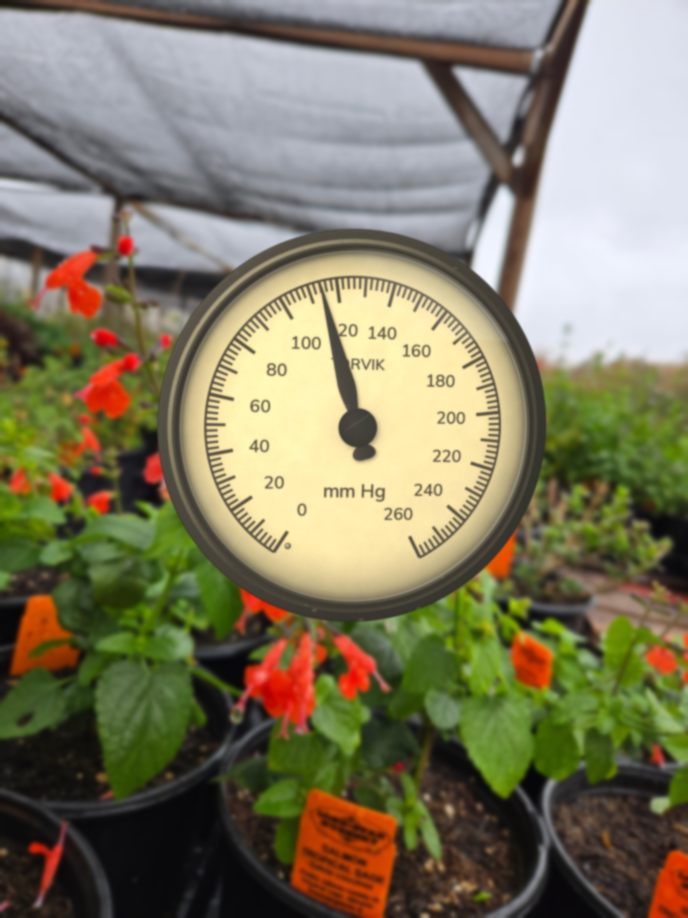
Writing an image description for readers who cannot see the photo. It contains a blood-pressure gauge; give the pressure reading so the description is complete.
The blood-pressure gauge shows 114 mmHg
